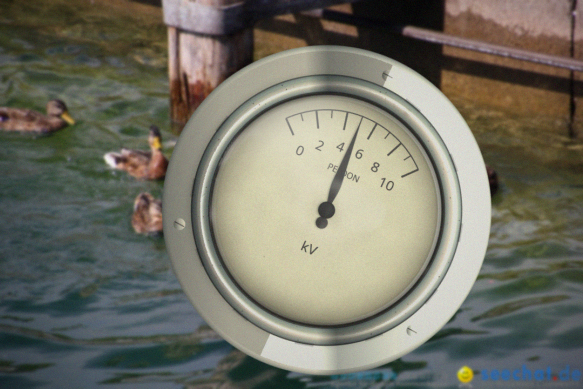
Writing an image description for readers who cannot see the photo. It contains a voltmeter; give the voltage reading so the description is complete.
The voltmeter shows 5 kV
